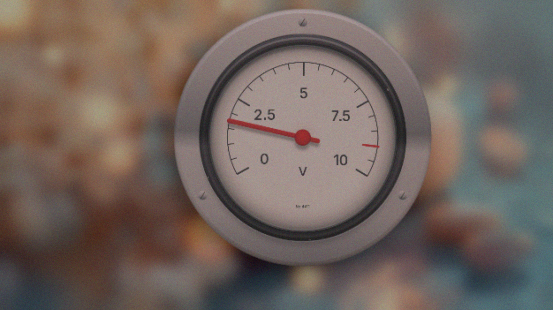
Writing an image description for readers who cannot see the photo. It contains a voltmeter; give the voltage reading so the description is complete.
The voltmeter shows 1.75 V
